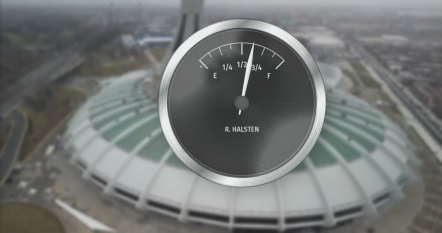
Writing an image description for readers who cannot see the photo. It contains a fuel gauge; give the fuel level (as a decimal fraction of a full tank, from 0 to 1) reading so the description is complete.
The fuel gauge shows 0.625
